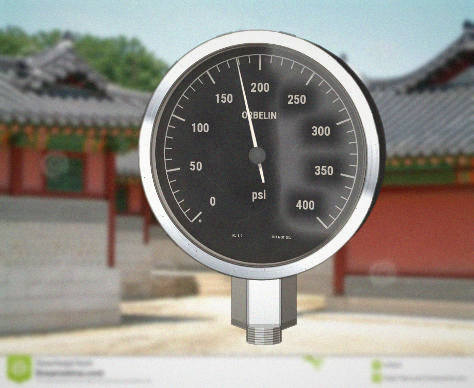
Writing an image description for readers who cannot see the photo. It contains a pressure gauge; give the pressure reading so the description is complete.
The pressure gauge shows 180 psi
